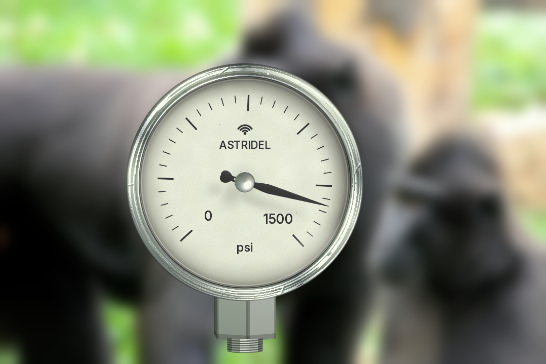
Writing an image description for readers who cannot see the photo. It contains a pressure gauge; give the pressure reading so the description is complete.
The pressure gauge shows 1325 psi
